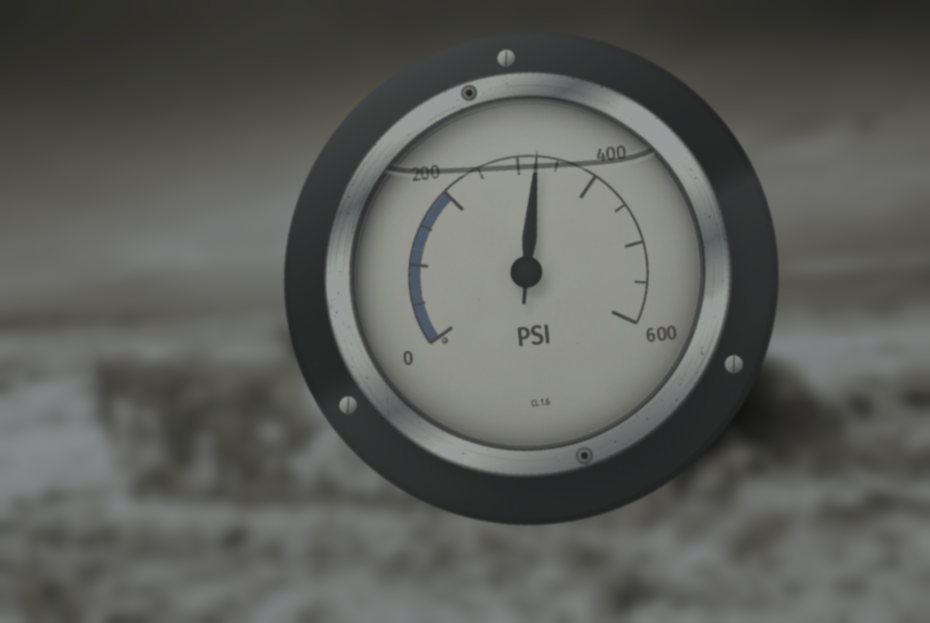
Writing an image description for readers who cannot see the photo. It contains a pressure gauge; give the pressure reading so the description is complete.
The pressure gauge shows 325 psi
